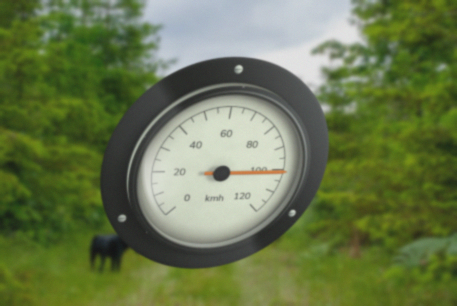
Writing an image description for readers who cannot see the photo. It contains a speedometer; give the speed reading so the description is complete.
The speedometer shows 100 km/h
